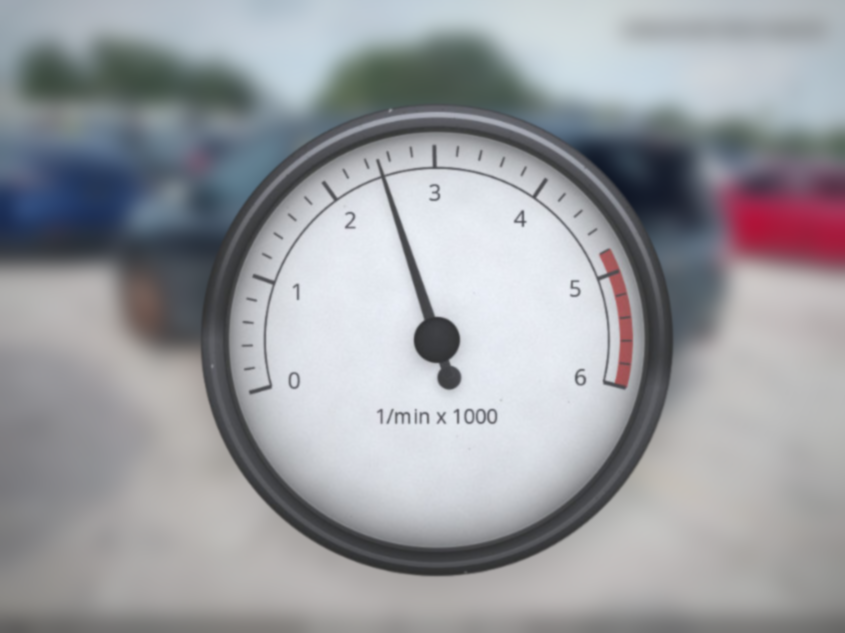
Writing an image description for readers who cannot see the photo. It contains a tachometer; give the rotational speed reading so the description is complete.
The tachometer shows 2500 rpm
